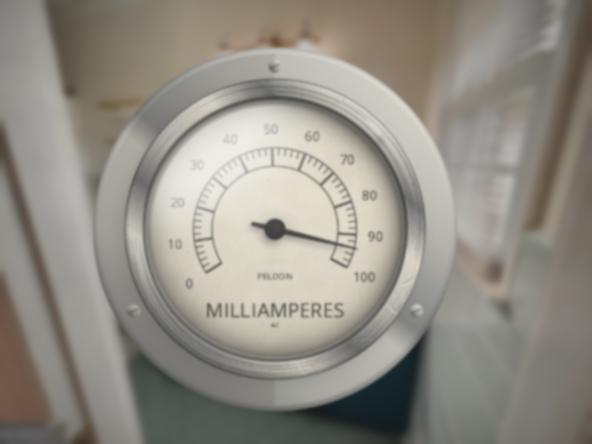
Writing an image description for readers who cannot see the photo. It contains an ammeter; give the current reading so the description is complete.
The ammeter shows 94 mA
